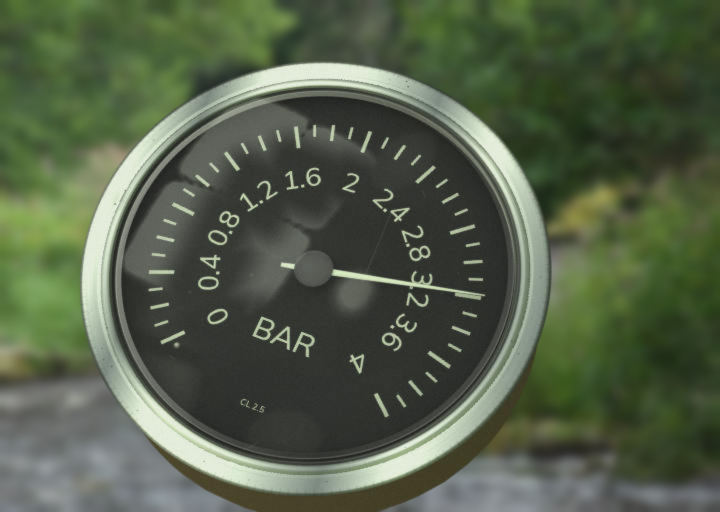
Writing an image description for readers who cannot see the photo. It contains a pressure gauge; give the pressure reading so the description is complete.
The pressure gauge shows 3.2 bar
